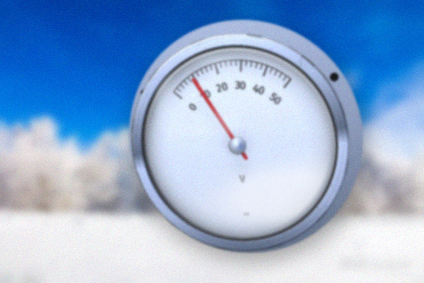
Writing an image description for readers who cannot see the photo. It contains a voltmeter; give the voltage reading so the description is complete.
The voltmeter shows 10 V
